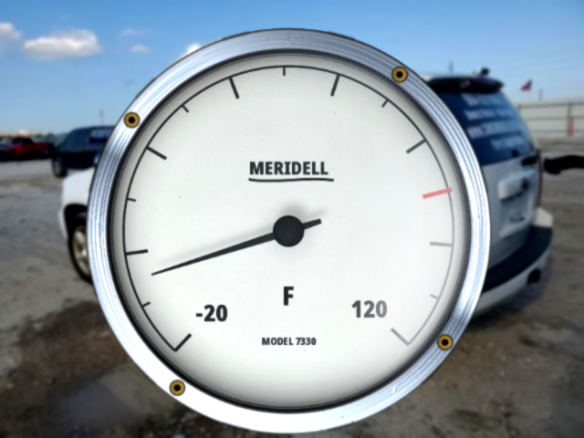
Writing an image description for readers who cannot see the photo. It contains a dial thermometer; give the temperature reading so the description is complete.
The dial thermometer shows -5 °F
